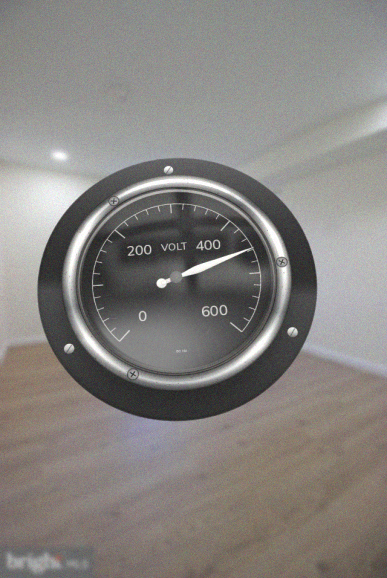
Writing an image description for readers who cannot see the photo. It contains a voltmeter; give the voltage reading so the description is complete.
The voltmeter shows 460 V
